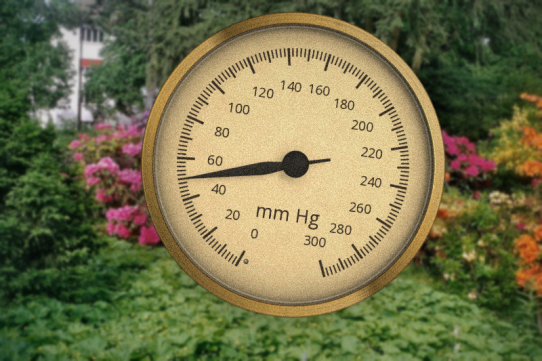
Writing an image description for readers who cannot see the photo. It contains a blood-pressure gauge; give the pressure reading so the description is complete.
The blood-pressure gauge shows 50 mmHg
